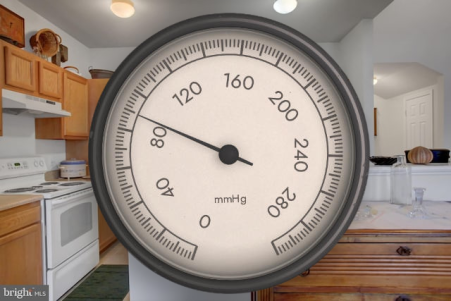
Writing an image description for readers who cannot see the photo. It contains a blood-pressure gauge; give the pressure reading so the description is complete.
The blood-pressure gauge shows 90 mmHg
